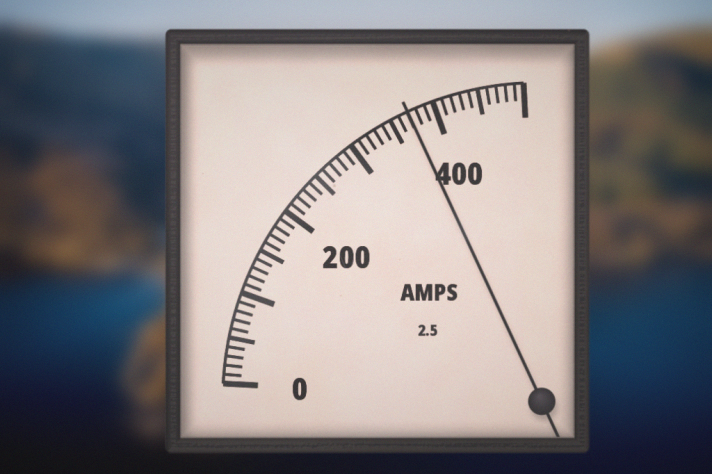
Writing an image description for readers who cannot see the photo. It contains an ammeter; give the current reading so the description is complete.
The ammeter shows 370 A
